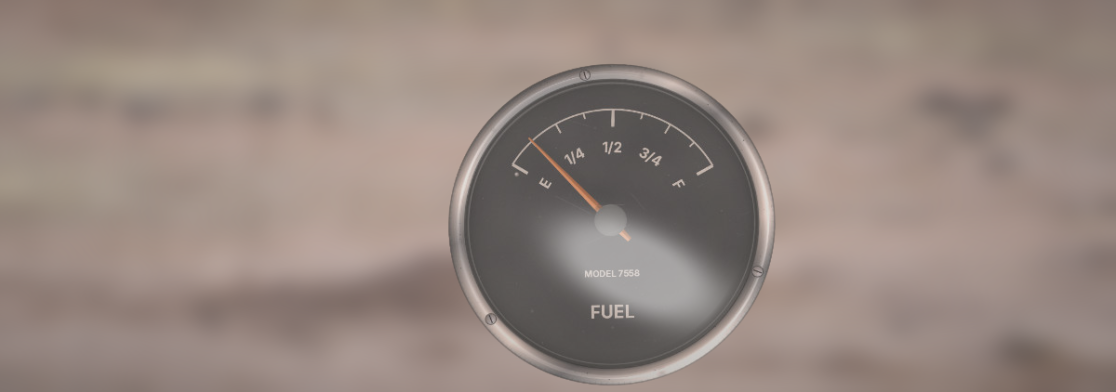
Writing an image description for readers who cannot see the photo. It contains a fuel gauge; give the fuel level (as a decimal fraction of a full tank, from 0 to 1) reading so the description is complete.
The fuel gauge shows 0.125
